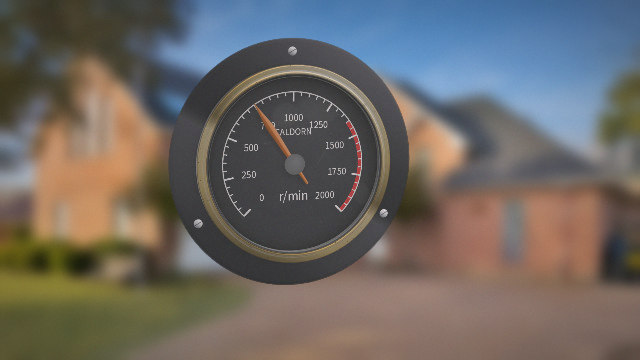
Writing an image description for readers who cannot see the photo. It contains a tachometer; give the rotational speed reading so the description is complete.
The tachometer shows 750 rpm
